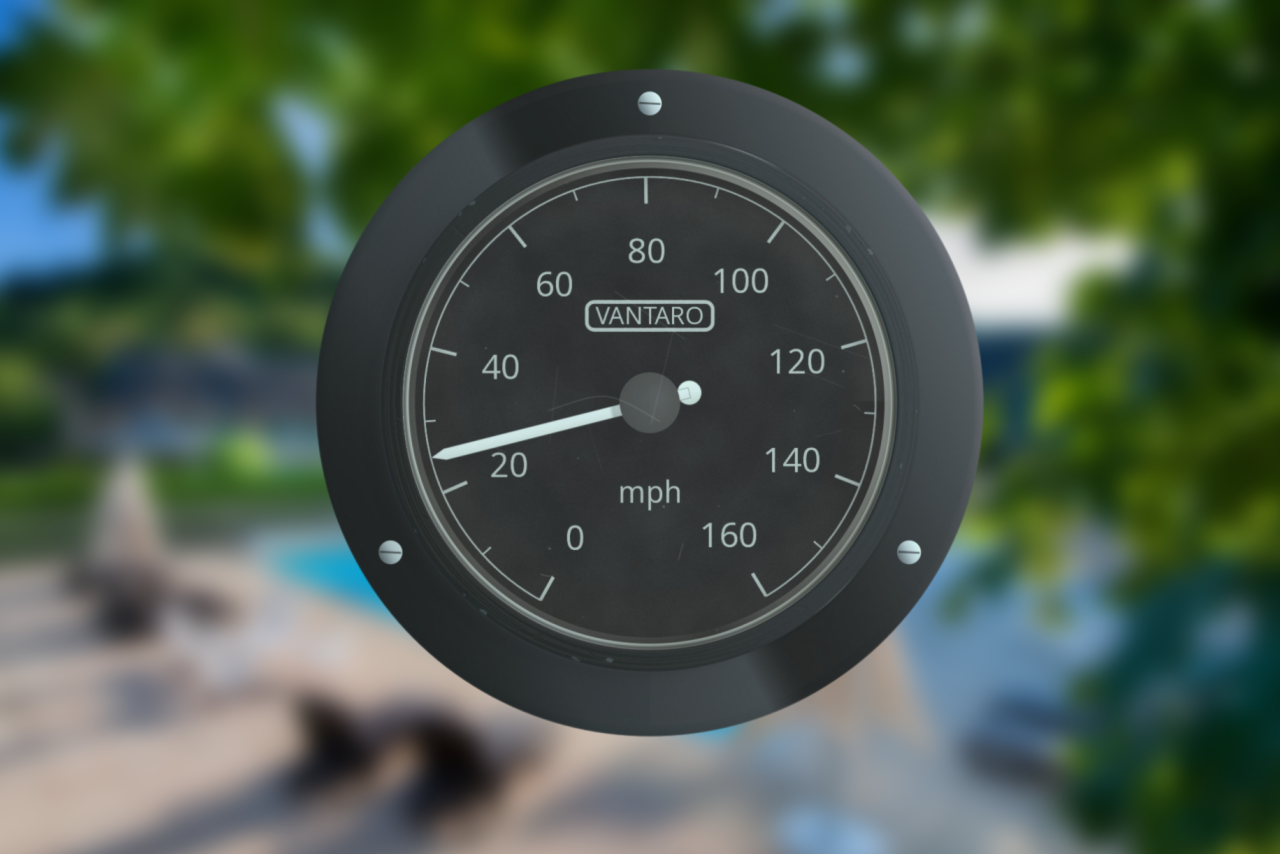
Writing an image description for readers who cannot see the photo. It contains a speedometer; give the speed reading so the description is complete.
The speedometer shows 25 mph
